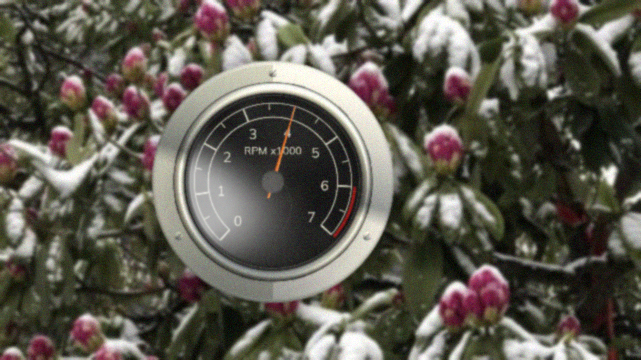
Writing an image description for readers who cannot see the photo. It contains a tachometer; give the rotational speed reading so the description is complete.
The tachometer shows 4000 rpm
